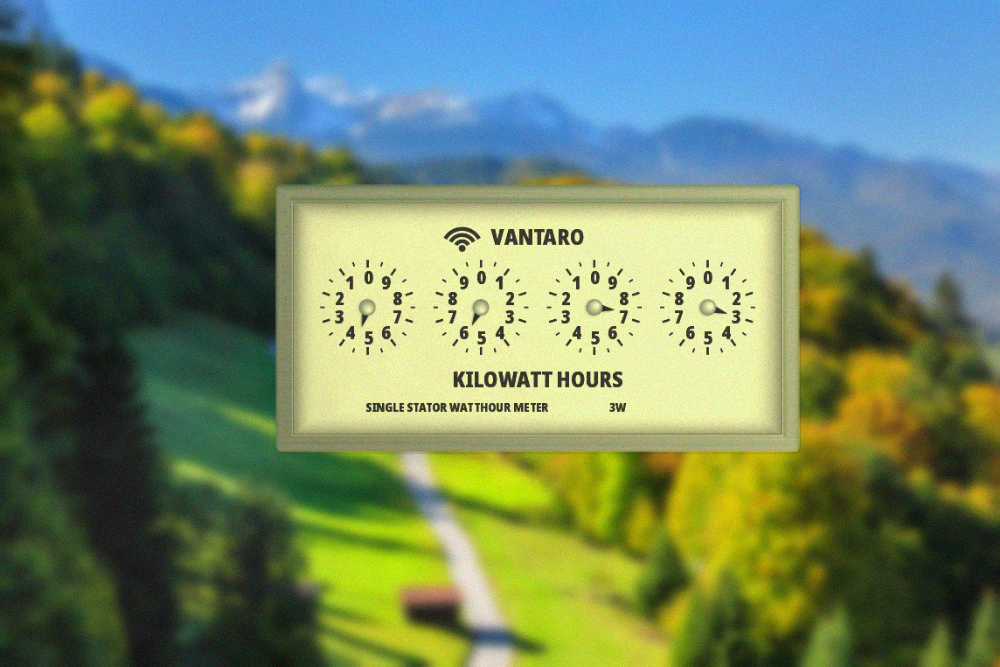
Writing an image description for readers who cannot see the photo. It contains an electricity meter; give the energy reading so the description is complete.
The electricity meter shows 4573 kWh
